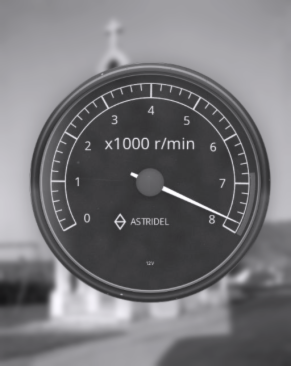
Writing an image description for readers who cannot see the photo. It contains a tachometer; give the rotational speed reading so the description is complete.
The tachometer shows 7800 rpm
